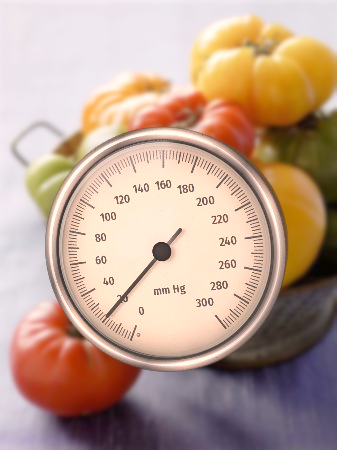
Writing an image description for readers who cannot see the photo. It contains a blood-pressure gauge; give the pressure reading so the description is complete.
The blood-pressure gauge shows 20 mmHg
